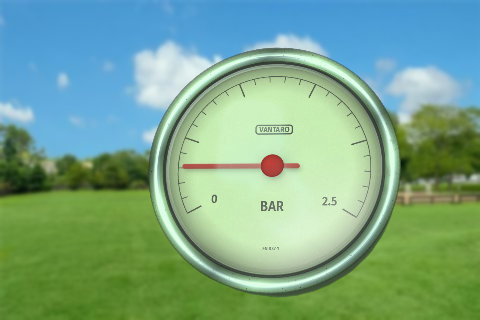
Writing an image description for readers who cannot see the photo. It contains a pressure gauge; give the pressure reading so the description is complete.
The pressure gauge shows 0.3 bar
